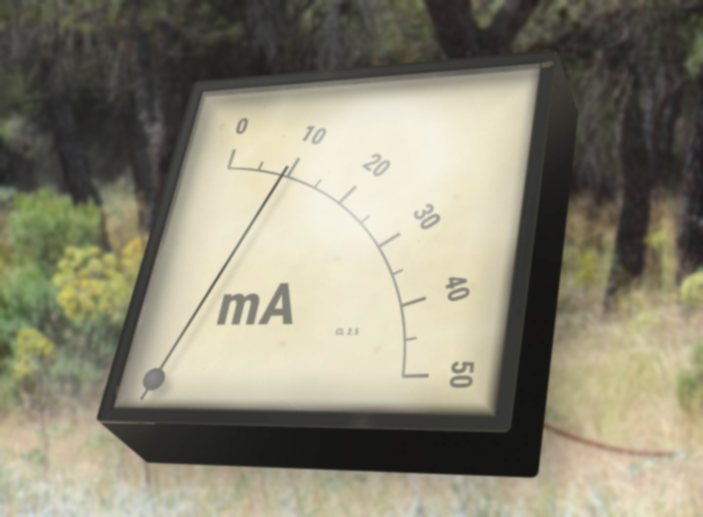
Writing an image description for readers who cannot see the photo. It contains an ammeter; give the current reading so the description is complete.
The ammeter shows 10 mA
